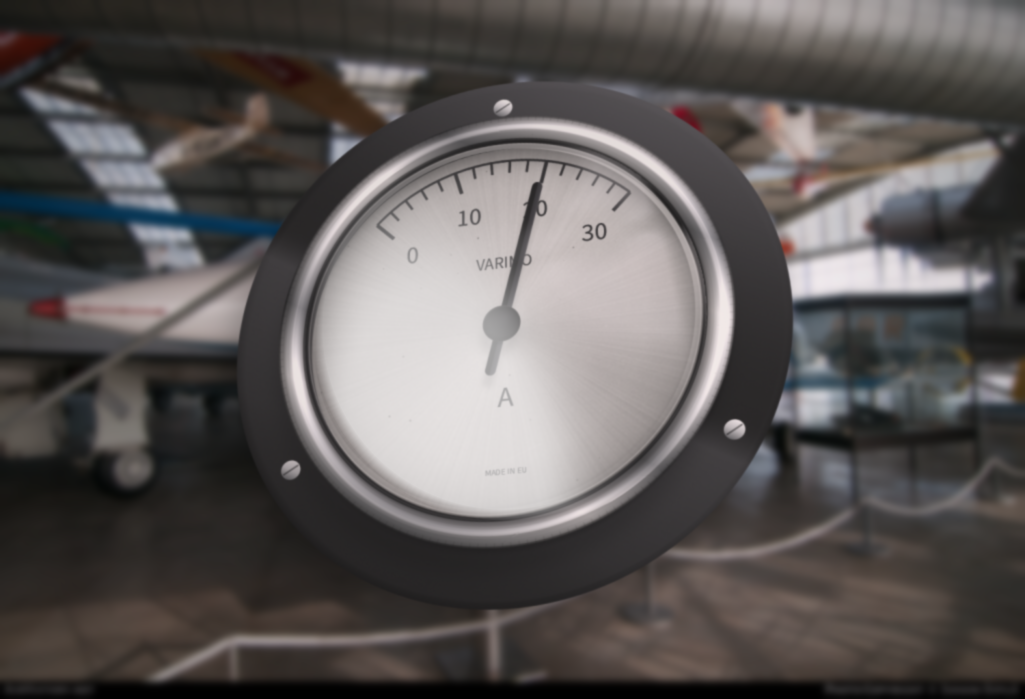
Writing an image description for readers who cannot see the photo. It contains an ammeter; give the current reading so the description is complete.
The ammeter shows 20 A
